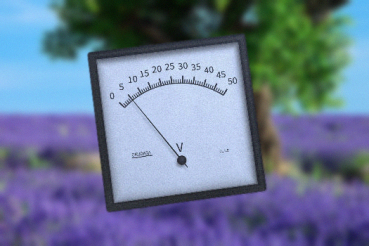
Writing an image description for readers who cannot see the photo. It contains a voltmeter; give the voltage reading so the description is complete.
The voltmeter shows 5 V
